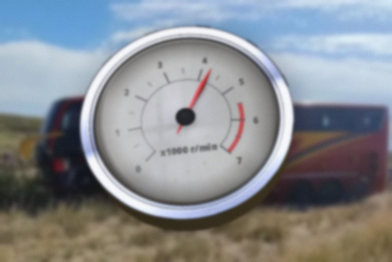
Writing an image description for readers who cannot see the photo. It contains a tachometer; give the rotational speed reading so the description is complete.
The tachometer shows 4250 rpm
